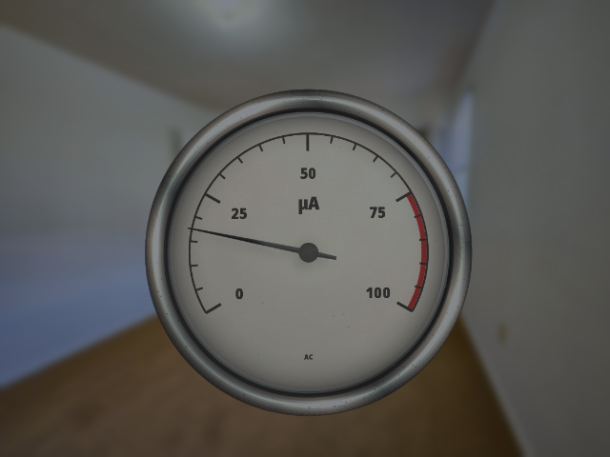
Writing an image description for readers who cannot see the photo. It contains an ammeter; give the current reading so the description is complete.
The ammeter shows 17.5 µA
